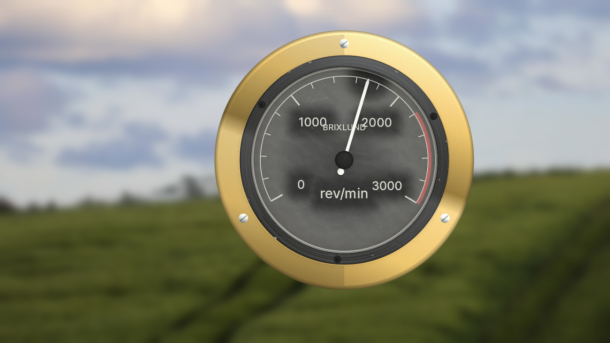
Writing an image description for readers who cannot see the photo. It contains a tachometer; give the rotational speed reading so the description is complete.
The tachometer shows 1700 rpm
